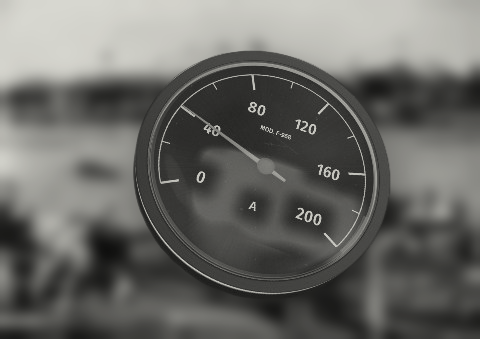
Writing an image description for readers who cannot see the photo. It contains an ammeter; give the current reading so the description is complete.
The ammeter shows 40 A
